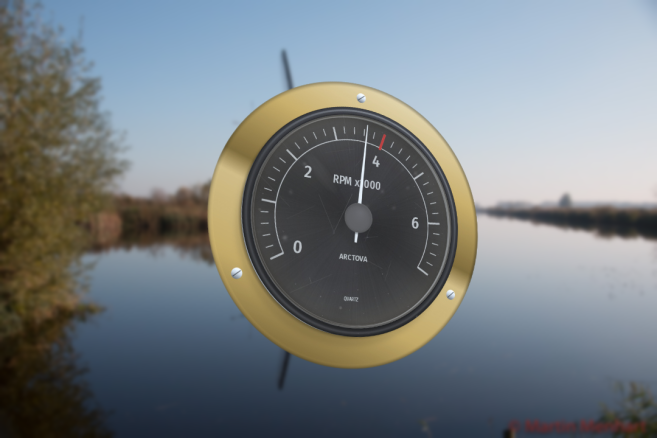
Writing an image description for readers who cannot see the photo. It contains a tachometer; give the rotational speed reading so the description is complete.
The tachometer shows 3600 rpm
